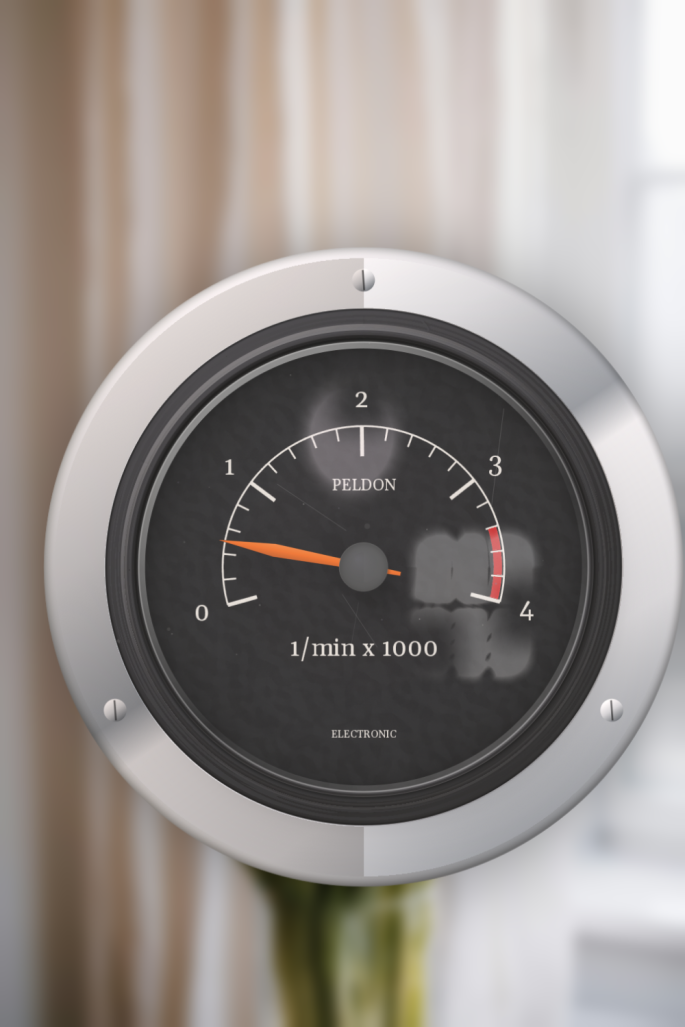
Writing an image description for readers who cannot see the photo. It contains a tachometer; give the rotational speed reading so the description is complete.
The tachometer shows 500 rpm
